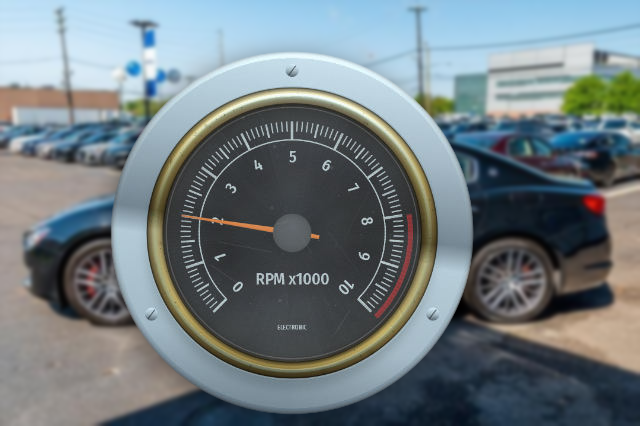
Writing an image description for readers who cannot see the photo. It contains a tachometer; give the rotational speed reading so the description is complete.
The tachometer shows 2000 rpm
